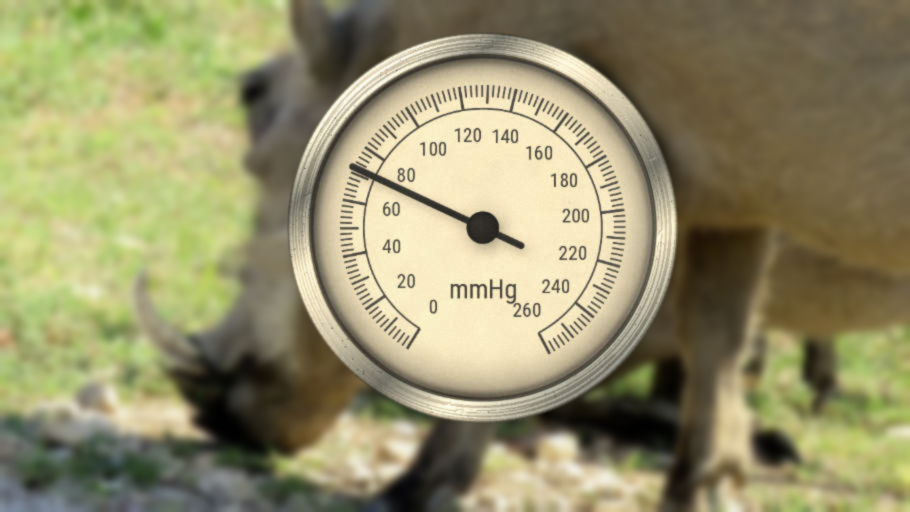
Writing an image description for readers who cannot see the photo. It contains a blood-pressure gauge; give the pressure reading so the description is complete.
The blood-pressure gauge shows 72 mmHg
